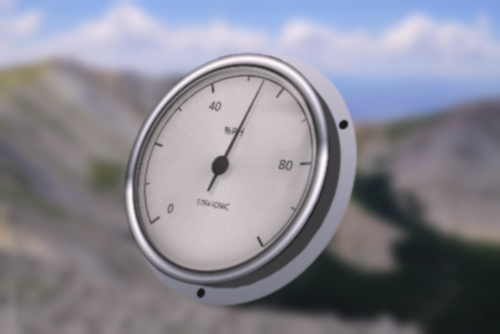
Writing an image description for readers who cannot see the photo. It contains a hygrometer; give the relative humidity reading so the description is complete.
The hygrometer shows 55 %
